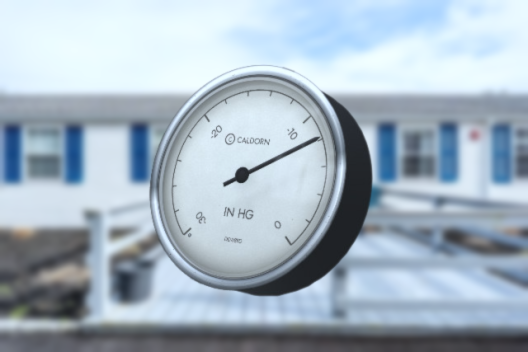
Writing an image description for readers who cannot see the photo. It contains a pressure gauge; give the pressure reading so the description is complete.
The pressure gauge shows -8 inHg
